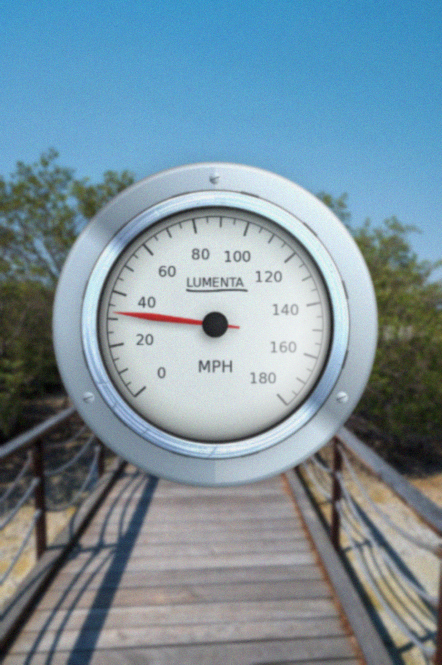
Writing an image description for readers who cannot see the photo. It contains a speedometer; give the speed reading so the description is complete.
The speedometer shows 32.5 mph
